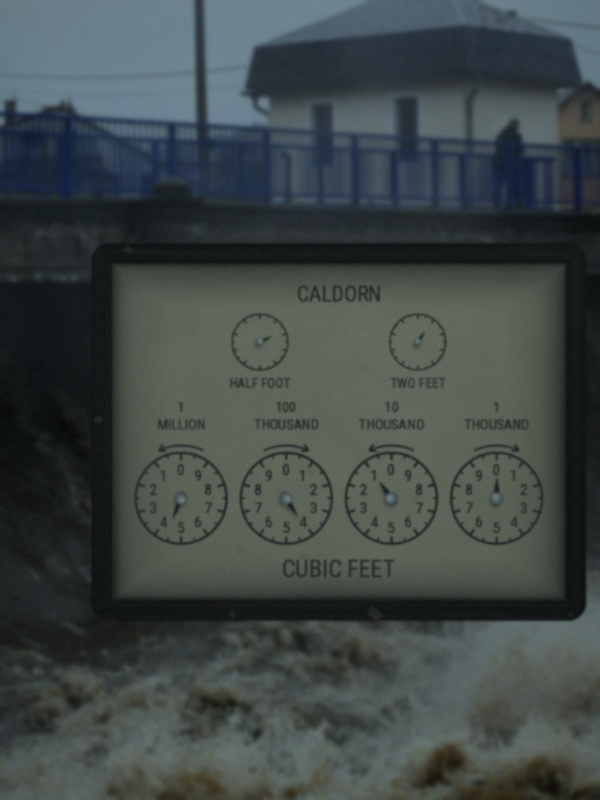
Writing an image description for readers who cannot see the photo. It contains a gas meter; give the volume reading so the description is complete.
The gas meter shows 441000 ft³
